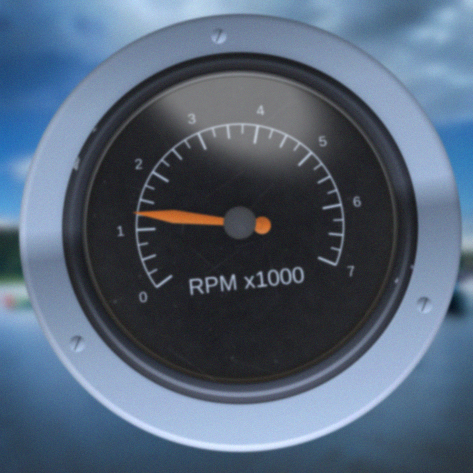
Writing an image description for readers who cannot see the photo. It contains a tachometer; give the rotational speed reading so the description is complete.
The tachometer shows 1250 rpm
